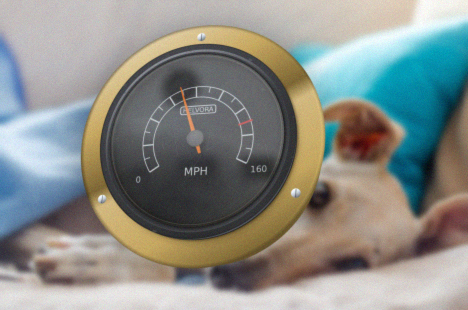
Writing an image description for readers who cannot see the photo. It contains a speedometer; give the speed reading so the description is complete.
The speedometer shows 70 mph
